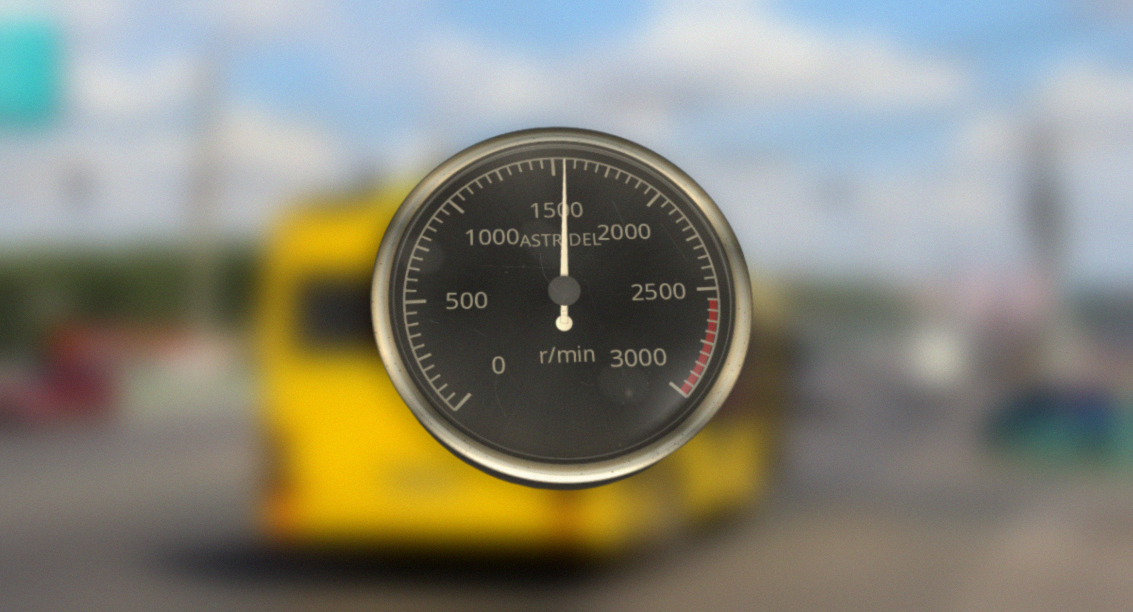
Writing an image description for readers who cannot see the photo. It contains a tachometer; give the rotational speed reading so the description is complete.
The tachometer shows 1550 rpm
